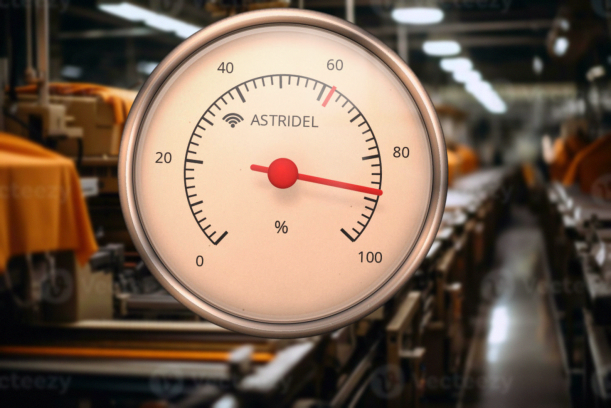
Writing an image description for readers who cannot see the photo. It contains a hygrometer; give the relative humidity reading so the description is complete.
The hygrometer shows 88 %
